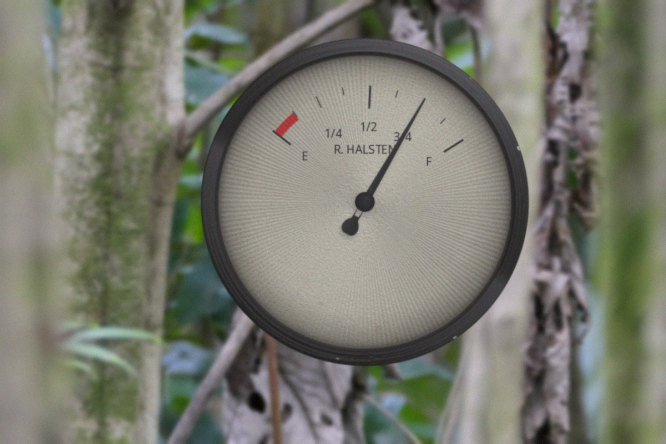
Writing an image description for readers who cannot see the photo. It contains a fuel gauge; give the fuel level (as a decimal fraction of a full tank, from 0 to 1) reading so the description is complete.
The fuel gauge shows 0.75
